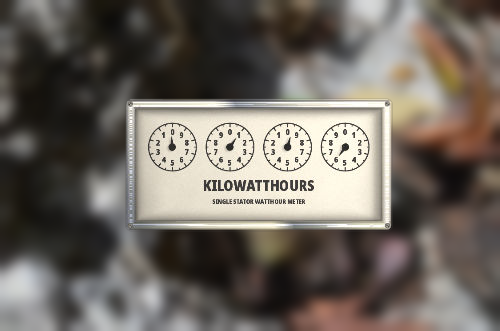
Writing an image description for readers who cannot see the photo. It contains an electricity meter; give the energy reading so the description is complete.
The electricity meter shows 96 kWh
